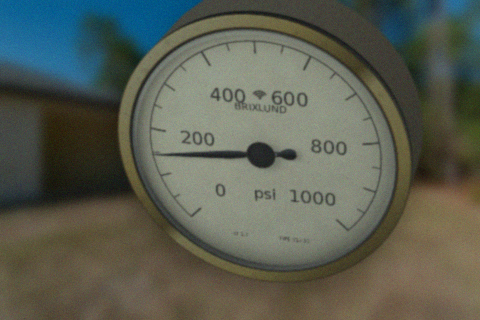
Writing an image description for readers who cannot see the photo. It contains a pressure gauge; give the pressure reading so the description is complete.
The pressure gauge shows 150 psi
